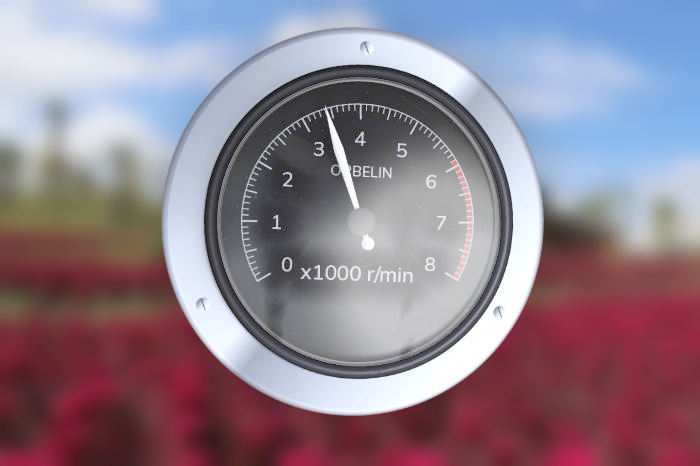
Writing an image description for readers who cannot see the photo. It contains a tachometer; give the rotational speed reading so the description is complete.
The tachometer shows 3400 rpm
